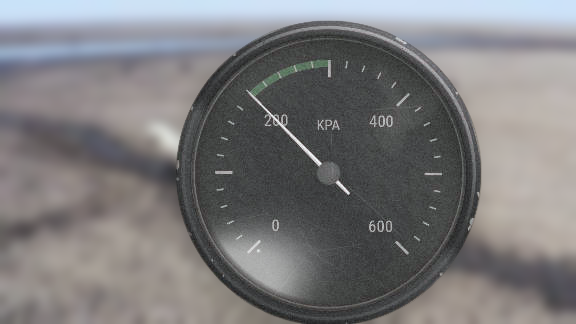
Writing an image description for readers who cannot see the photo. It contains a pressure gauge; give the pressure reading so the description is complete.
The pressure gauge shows 200 kPa
